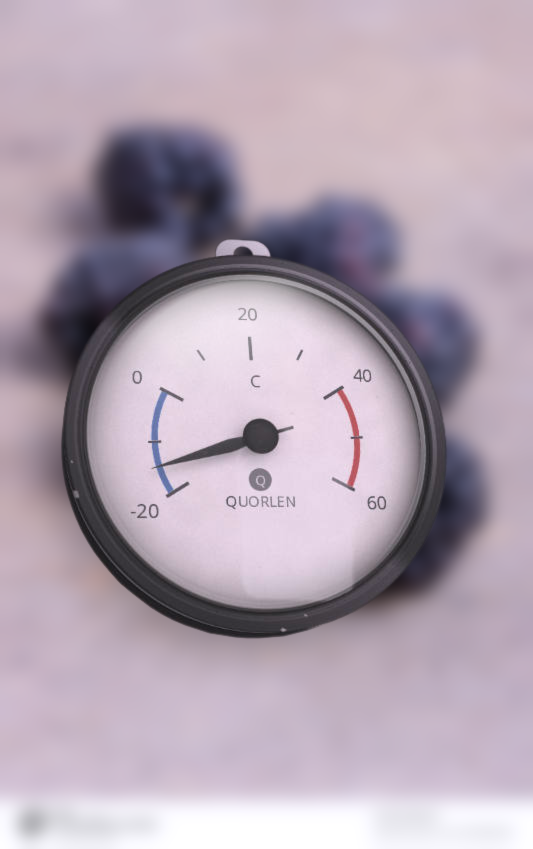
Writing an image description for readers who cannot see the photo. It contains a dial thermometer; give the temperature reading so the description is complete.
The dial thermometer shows -15 °C
